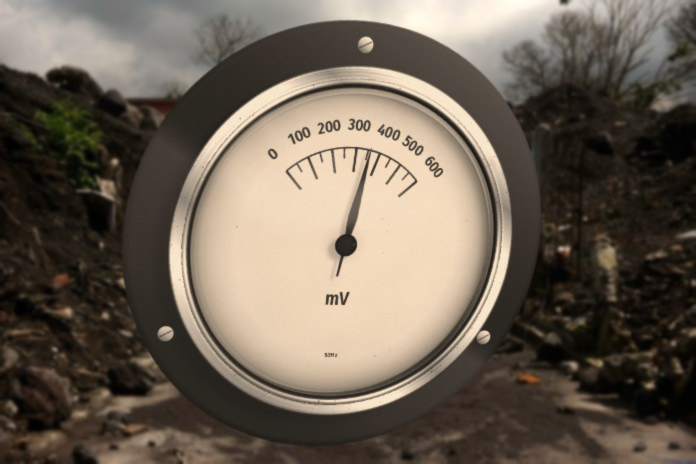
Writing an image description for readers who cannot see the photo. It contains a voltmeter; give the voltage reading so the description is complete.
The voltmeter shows 350 mV
